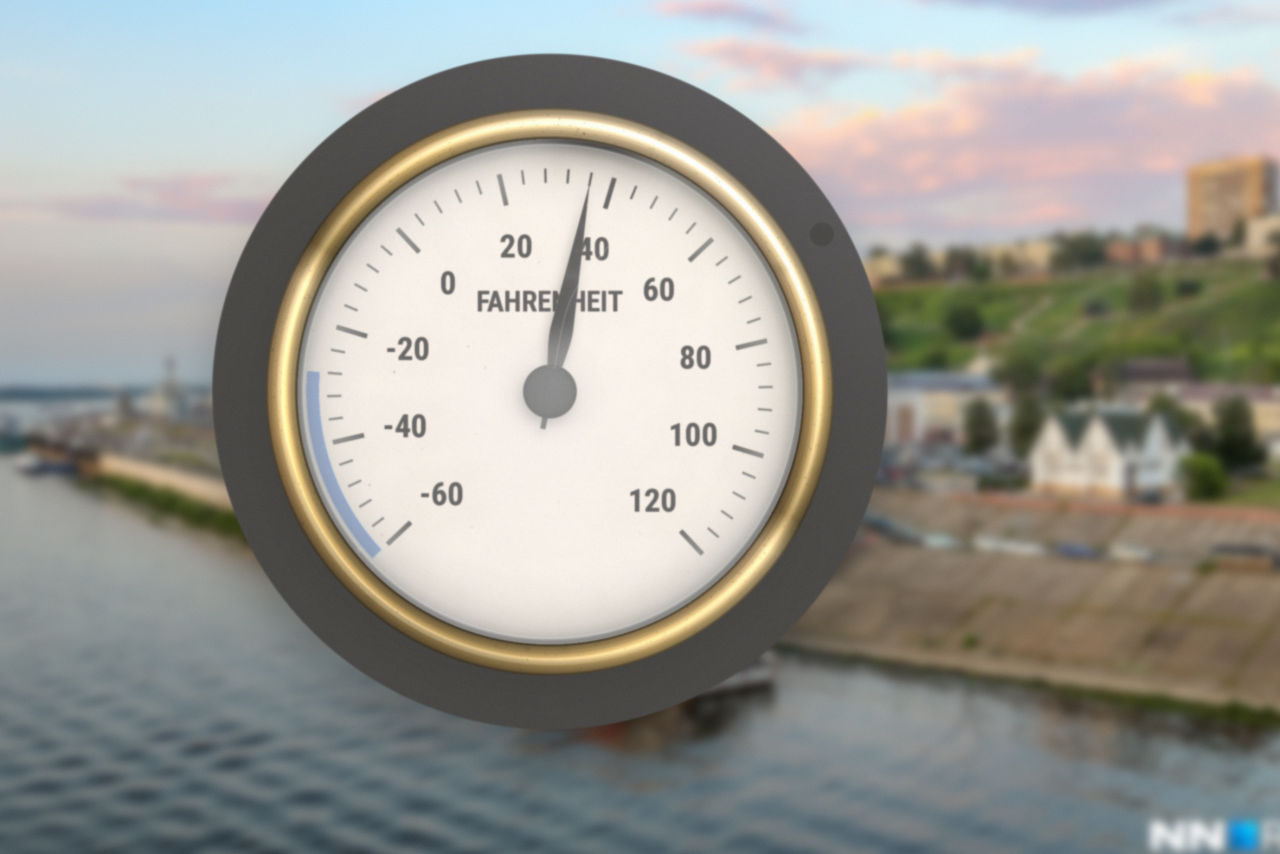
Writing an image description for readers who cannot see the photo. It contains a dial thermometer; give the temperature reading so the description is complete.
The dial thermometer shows 36 °F
